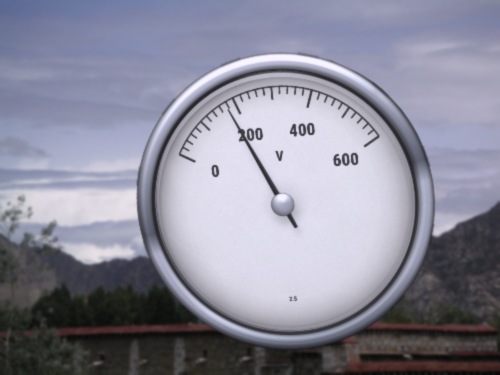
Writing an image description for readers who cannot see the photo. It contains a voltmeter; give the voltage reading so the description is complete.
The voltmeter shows 180 V
